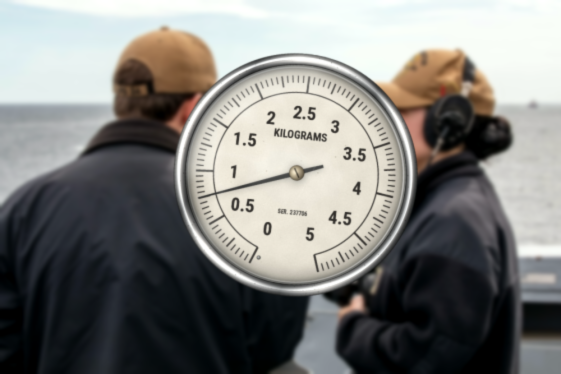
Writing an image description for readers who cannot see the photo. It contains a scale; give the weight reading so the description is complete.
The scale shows 0.75 kg
